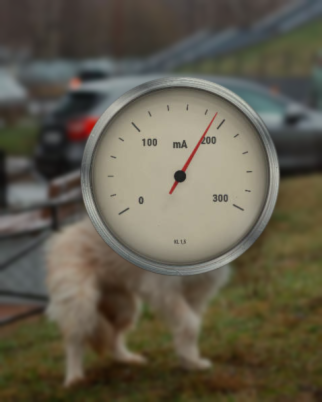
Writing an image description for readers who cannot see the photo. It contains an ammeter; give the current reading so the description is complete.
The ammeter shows 190 mA
